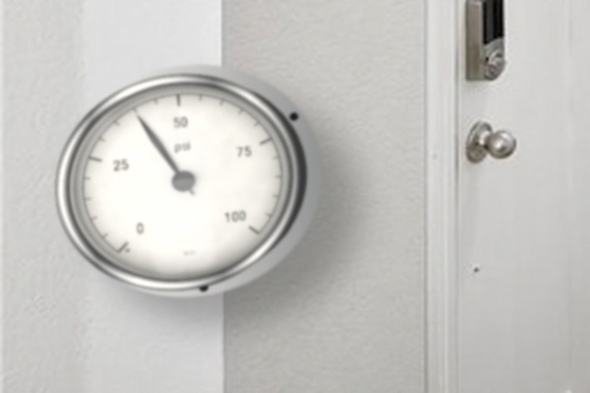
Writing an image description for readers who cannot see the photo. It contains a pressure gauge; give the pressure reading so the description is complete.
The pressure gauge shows 40 psi
